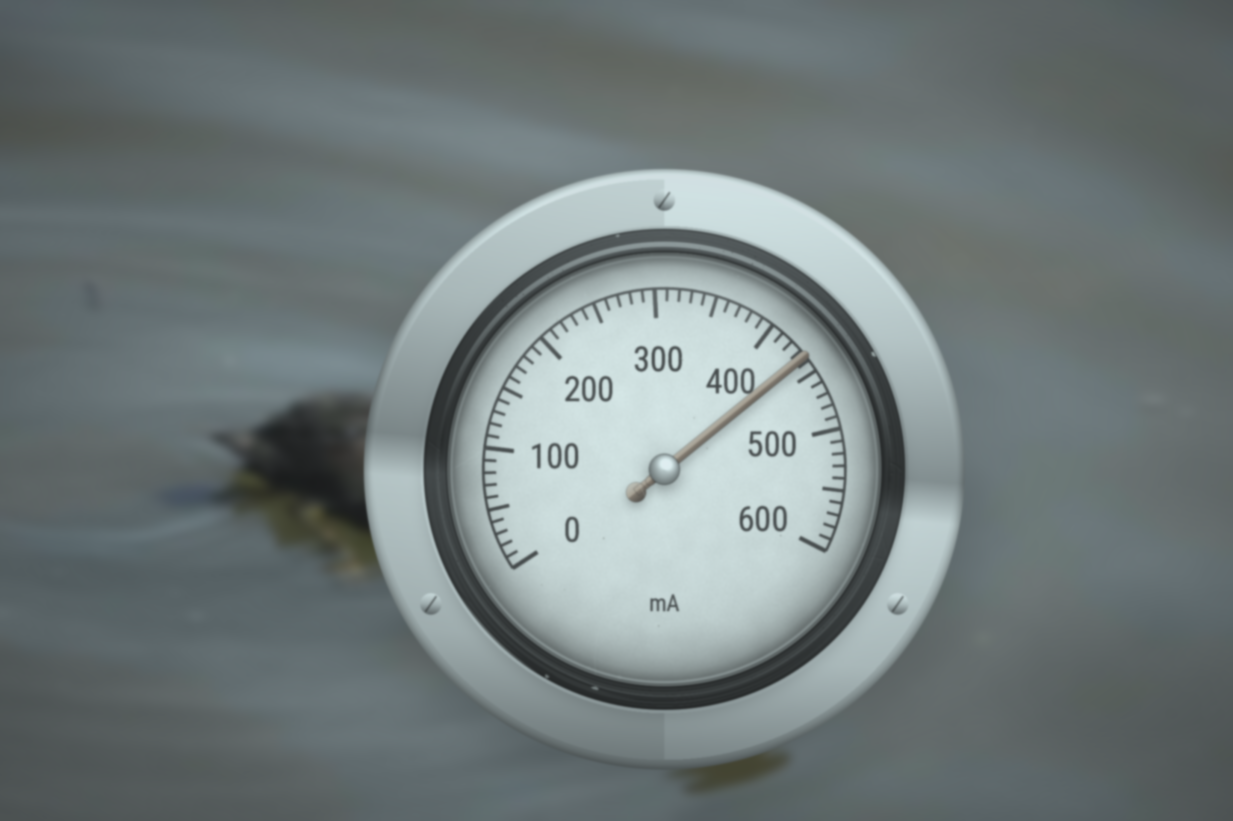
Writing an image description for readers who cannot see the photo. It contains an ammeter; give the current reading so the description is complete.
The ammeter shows 435 mA
